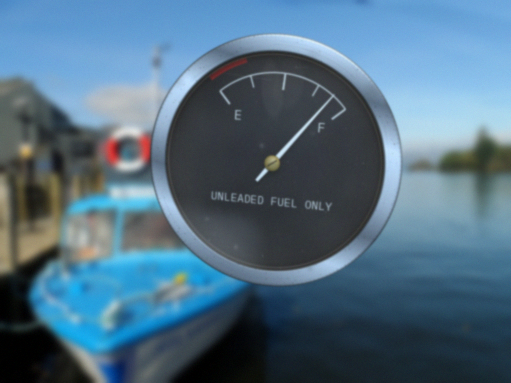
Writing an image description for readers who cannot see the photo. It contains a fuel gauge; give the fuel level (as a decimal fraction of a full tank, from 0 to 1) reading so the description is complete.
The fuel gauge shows 0.875
